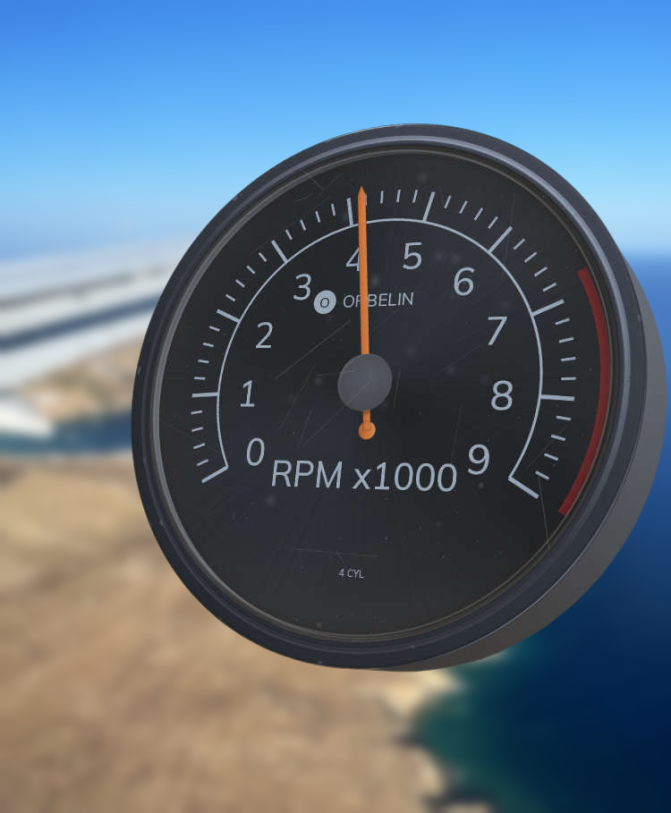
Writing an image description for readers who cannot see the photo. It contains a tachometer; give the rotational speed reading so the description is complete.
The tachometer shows 4200 rpm
